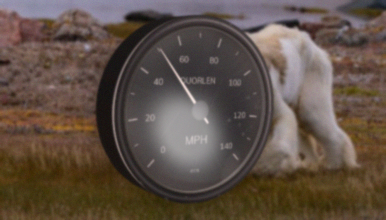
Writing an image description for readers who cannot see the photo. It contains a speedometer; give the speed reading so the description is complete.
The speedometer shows 50 mph
